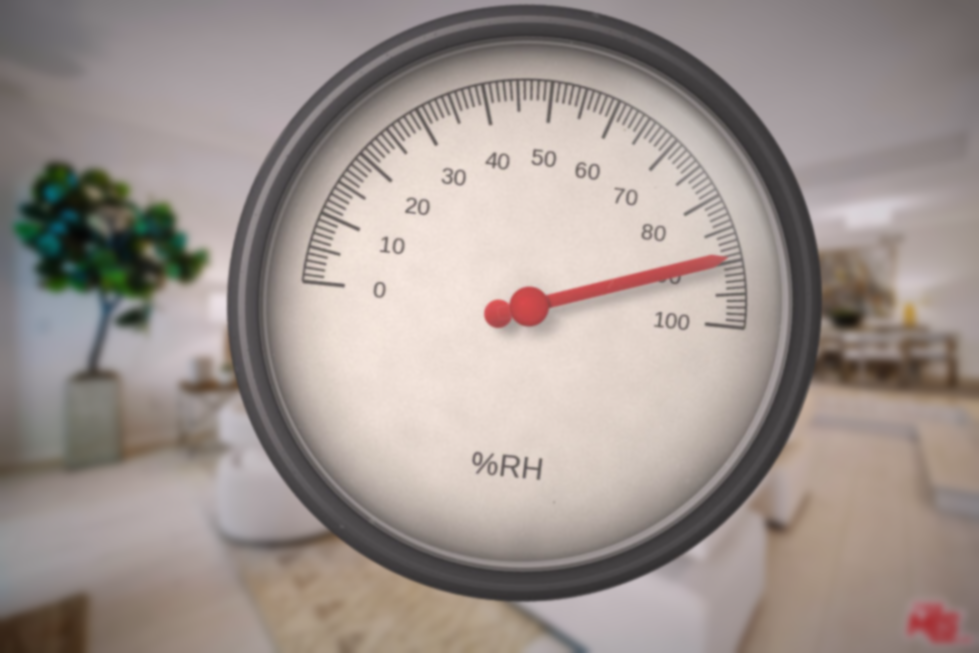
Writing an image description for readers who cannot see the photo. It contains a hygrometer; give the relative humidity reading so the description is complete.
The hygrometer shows 89 %
